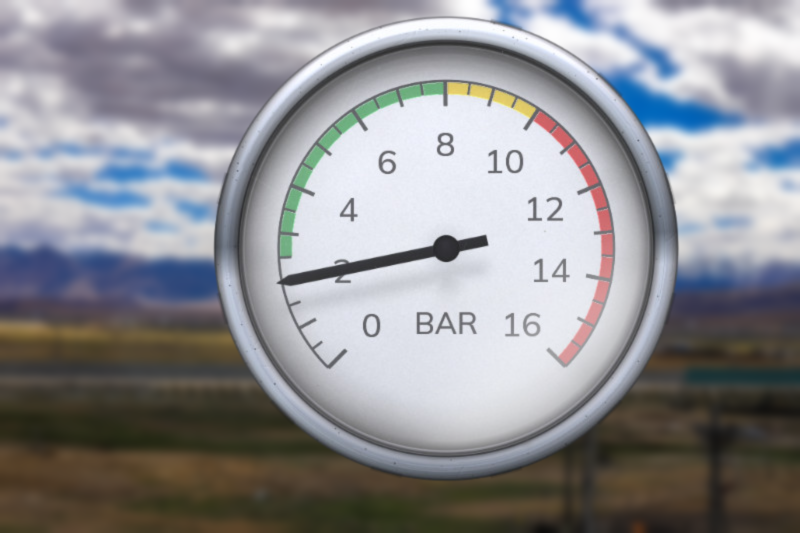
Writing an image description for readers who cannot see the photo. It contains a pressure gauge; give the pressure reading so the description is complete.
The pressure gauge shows 2 bar
